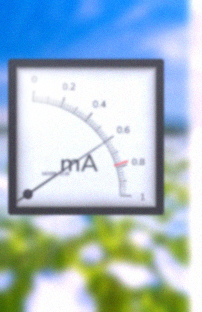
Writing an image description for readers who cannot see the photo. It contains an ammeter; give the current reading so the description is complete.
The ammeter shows 0.6 mA
